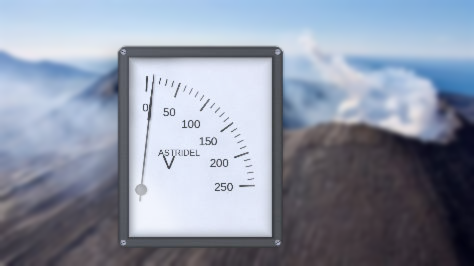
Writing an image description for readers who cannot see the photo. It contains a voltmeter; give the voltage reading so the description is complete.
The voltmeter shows 10 V
